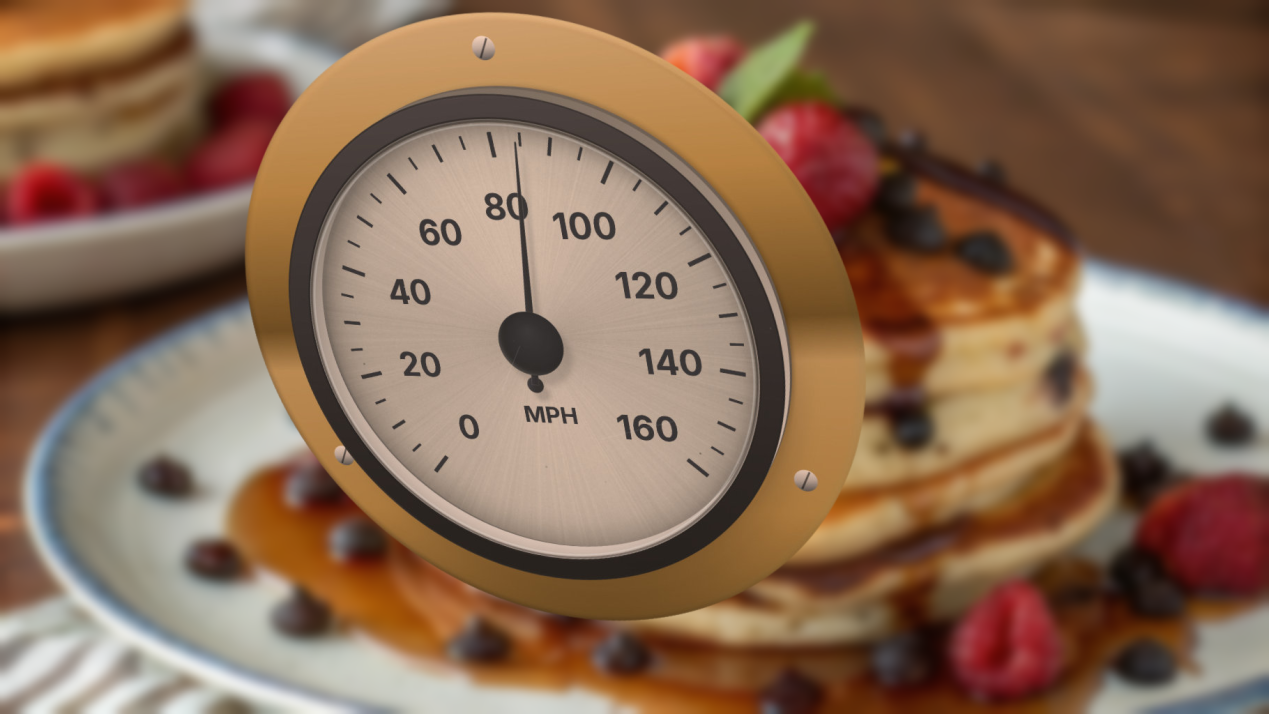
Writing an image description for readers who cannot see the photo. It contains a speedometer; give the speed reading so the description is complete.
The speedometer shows 85 mph
